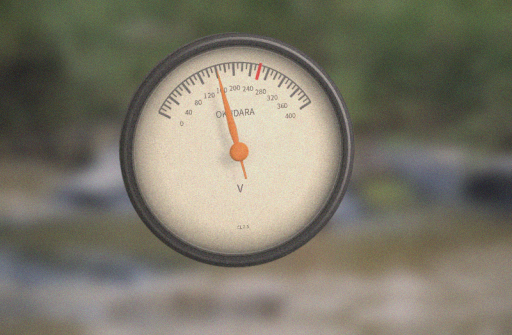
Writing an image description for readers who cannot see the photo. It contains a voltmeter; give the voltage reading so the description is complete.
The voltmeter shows 160 V
